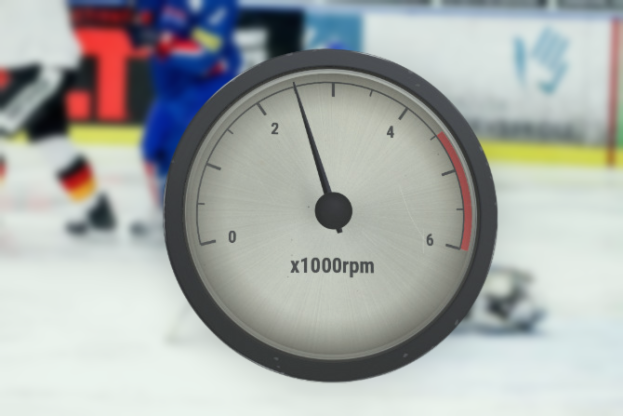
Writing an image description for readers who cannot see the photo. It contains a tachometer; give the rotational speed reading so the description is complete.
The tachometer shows 2500 rpm
